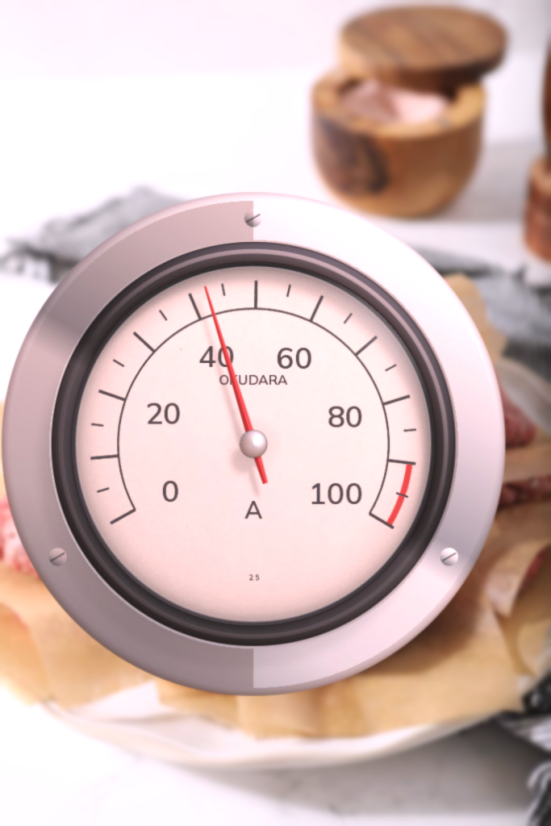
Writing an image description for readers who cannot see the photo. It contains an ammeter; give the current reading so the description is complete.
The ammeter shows 42.5 A
